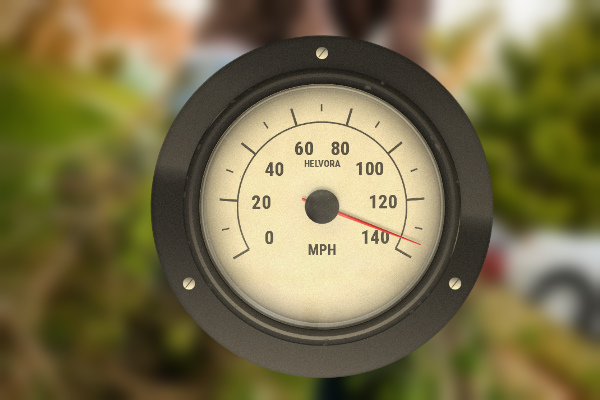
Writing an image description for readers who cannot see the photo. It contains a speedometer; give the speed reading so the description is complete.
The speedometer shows 135 mph
